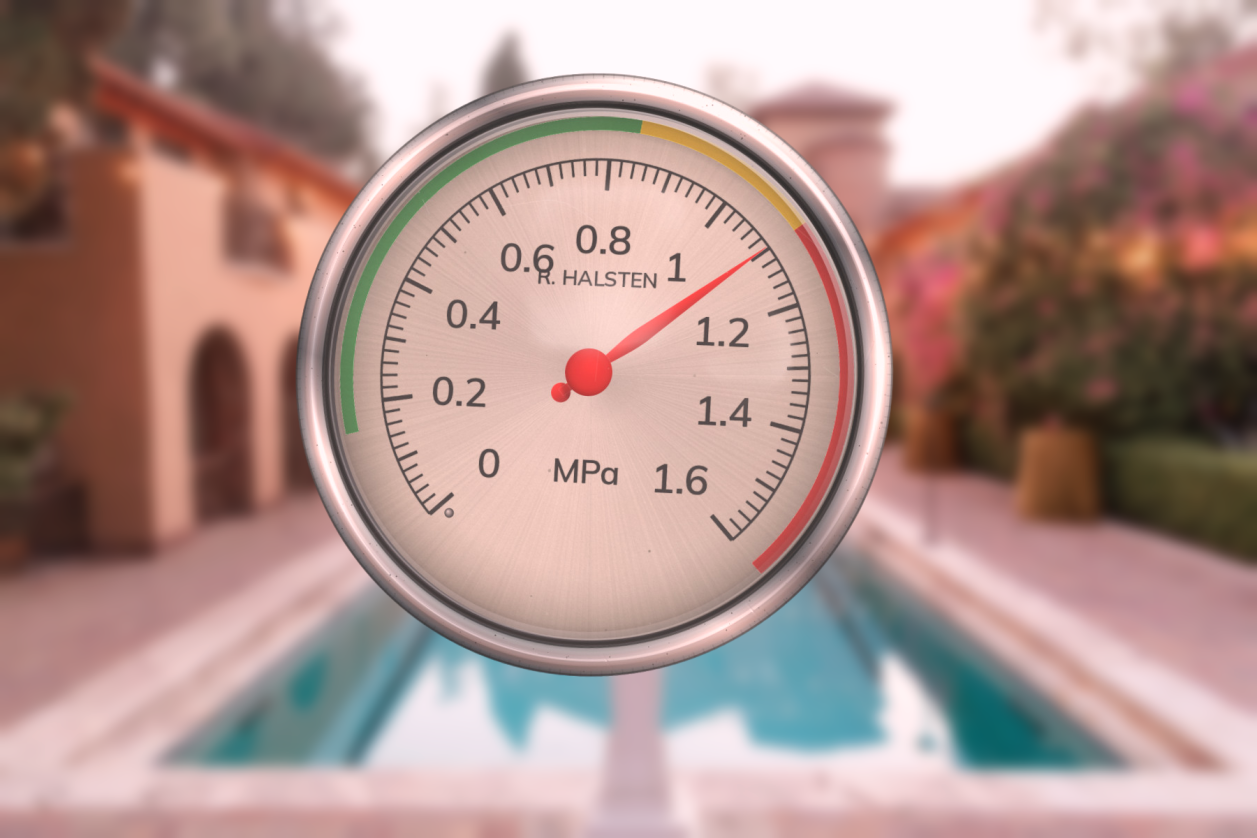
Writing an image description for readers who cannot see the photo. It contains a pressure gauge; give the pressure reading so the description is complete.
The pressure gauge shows 1.1 MPa
